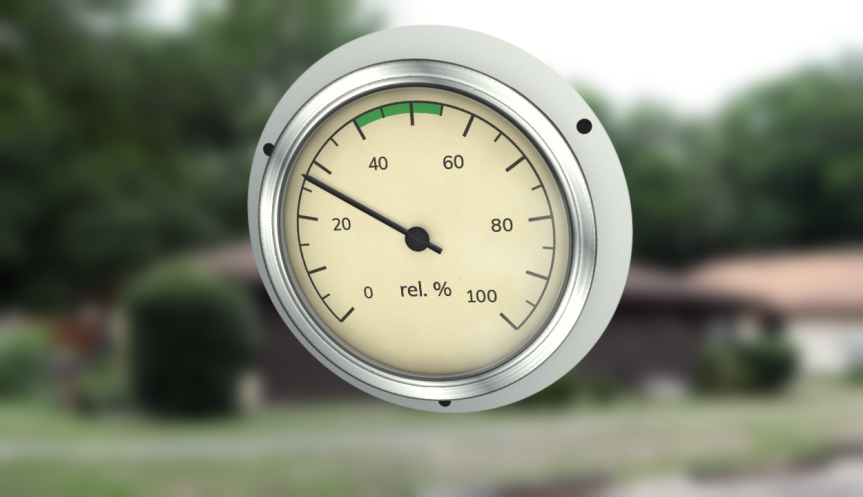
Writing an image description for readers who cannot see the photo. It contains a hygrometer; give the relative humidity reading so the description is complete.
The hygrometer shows 27.5 %
